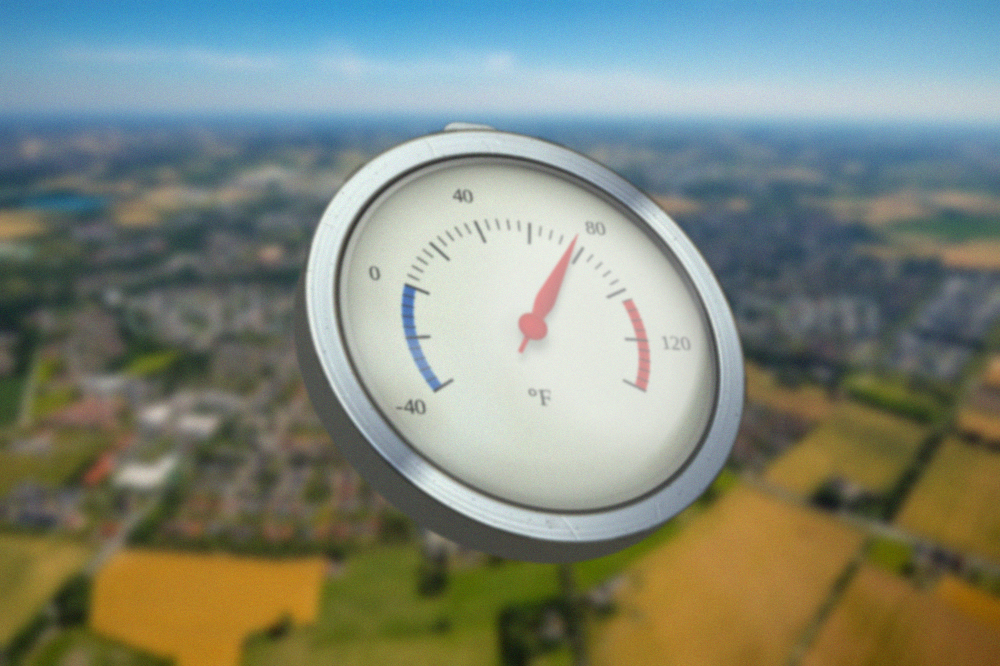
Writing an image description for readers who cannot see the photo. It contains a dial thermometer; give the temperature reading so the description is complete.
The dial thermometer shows 76 °F
